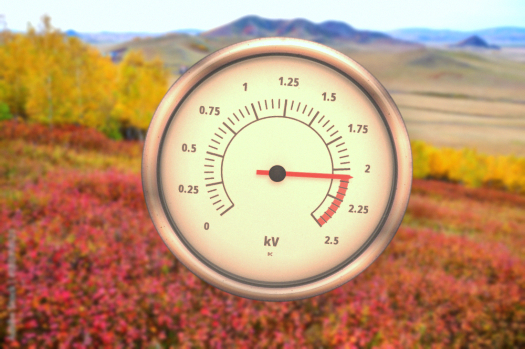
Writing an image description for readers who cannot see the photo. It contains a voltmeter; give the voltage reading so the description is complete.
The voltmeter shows 2.05 kV
